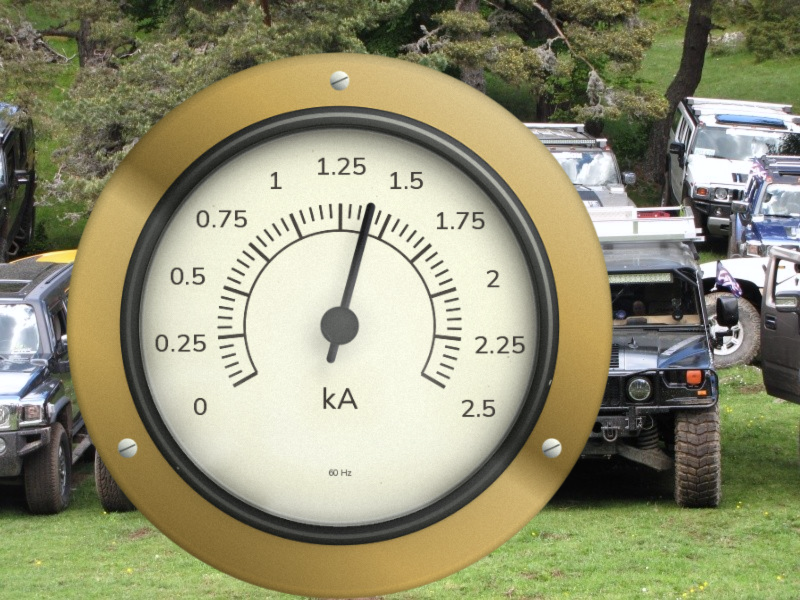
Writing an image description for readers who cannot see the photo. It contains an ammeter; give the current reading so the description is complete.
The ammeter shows 1.4 kA
